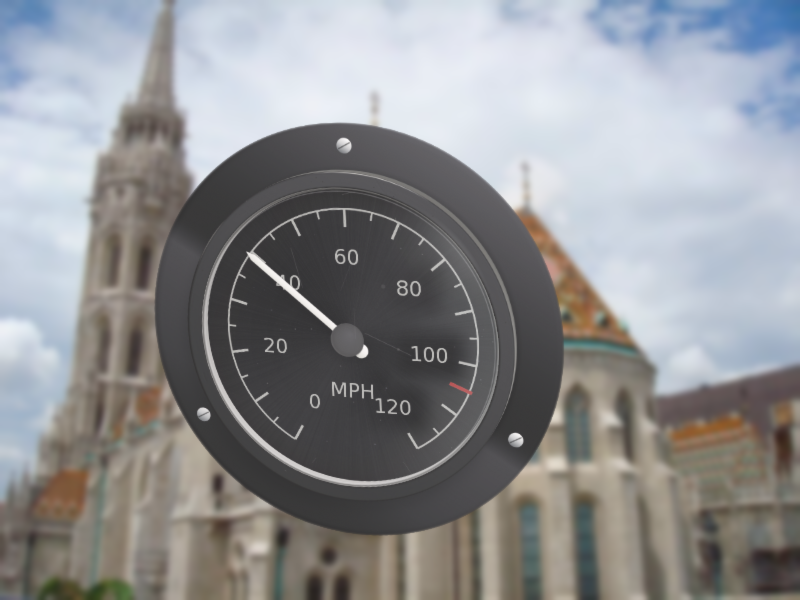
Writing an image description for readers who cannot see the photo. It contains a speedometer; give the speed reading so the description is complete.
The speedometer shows 40 mph
